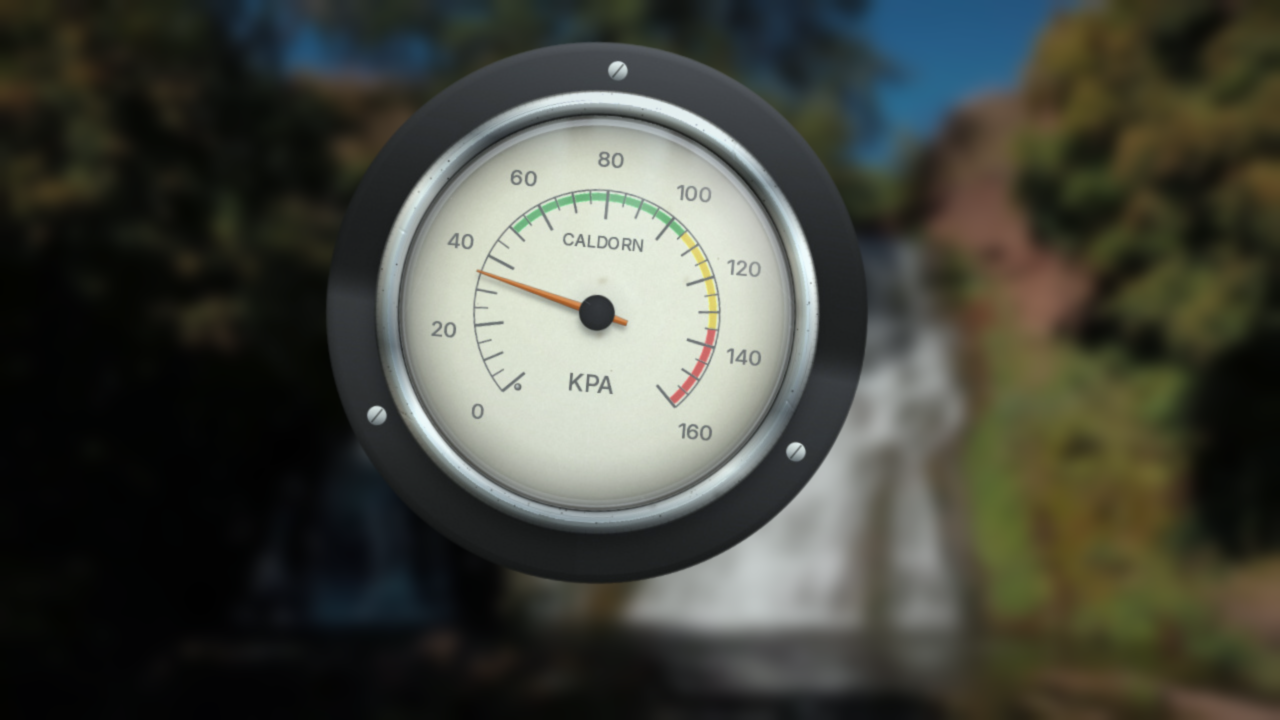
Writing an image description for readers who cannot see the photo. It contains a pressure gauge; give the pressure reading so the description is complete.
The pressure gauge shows 35 kPa
